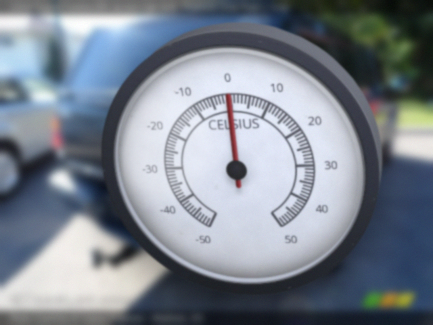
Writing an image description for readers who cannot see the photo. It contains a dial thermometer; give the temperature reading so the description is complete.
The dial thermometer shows 0 °C
